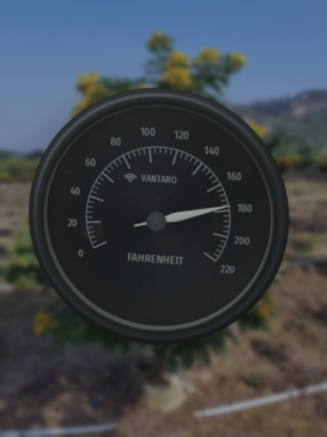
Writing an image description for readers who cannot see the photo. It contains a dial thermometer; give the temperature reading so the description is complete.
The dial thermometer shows 176 °F
